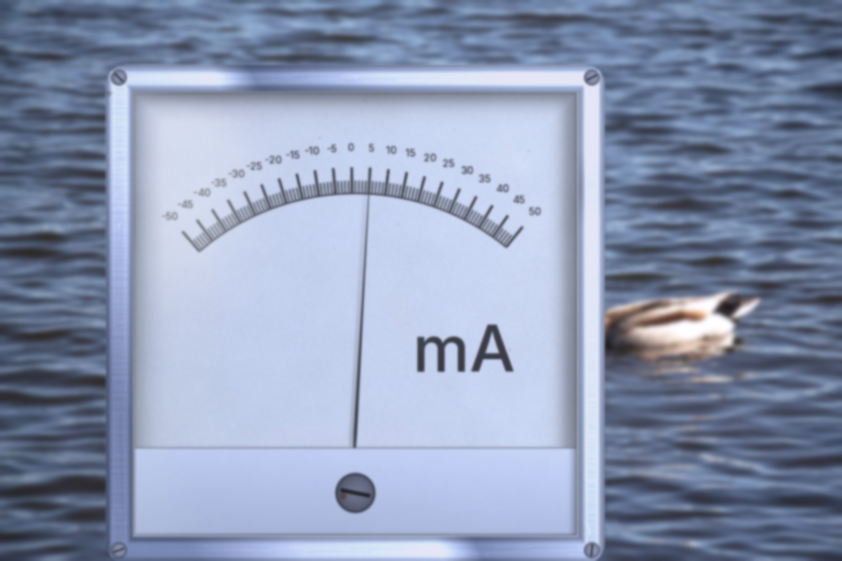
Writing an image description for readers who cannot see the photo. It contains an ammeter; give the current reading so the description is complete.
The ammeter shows 5 mA
